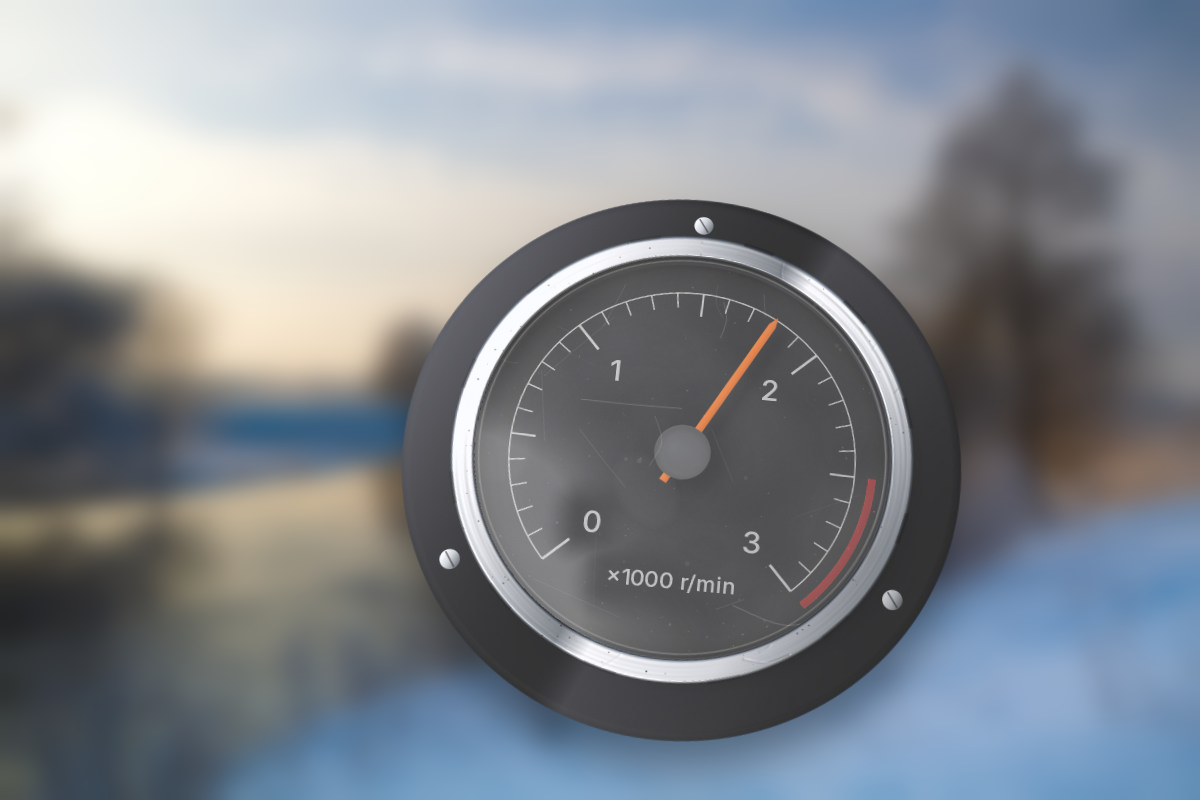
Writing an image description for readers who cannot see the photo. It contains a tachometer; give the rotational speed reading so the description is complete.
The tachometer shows 1800 rpm
